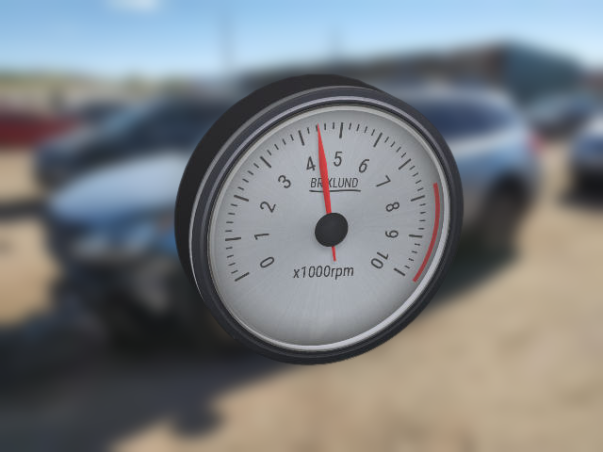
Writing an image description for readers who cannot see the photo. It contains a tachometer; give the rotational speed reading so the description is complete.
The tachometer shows 4400 rpm
